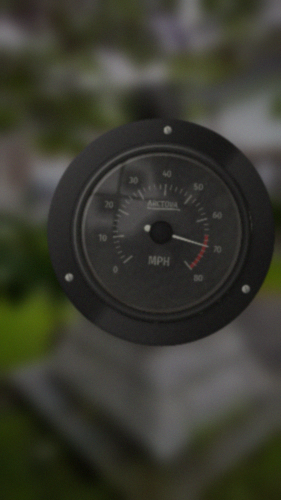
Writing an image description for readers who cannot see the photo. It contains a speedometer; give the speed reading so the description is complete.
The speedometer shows 70 mph
